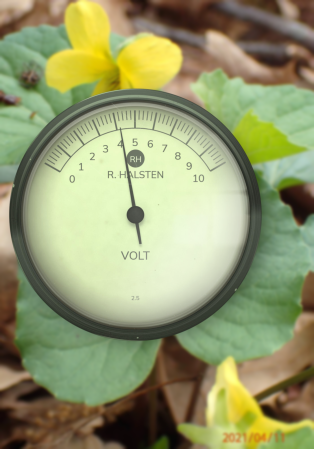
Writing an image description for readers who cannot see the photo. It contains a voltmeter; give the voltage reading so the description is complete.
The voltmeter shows 4.2 V
